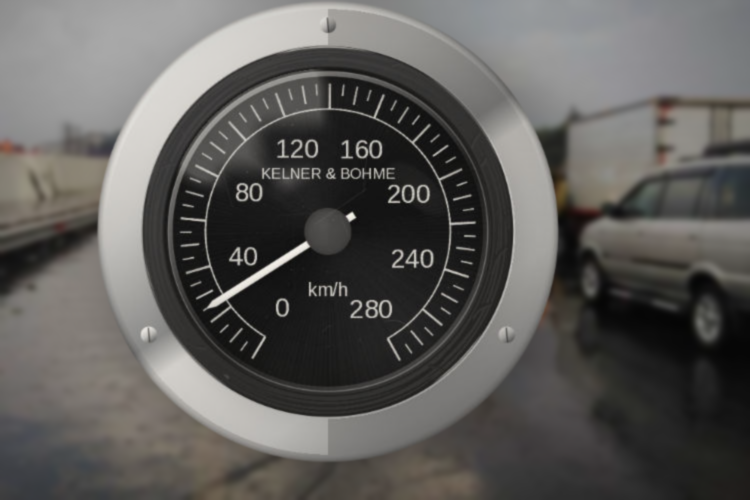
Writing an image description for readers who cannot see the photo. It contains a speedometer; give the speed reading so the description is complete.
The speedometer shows 25 km/h
